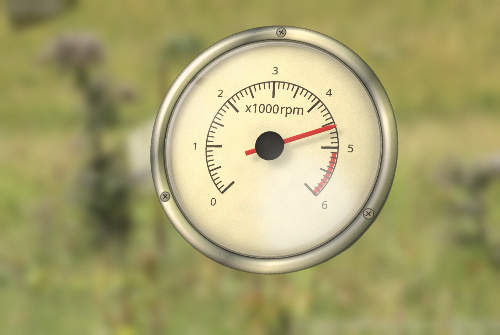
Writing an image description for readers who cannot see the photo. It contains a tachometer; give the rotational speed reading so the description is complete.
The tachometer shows 4600 rpm
